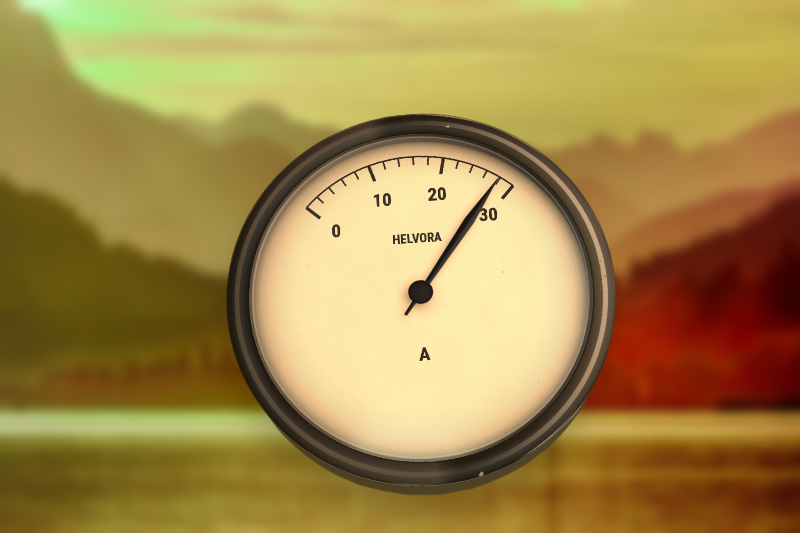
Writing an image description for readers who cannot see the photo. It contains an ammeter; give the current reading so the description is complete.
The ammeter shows 28 A
